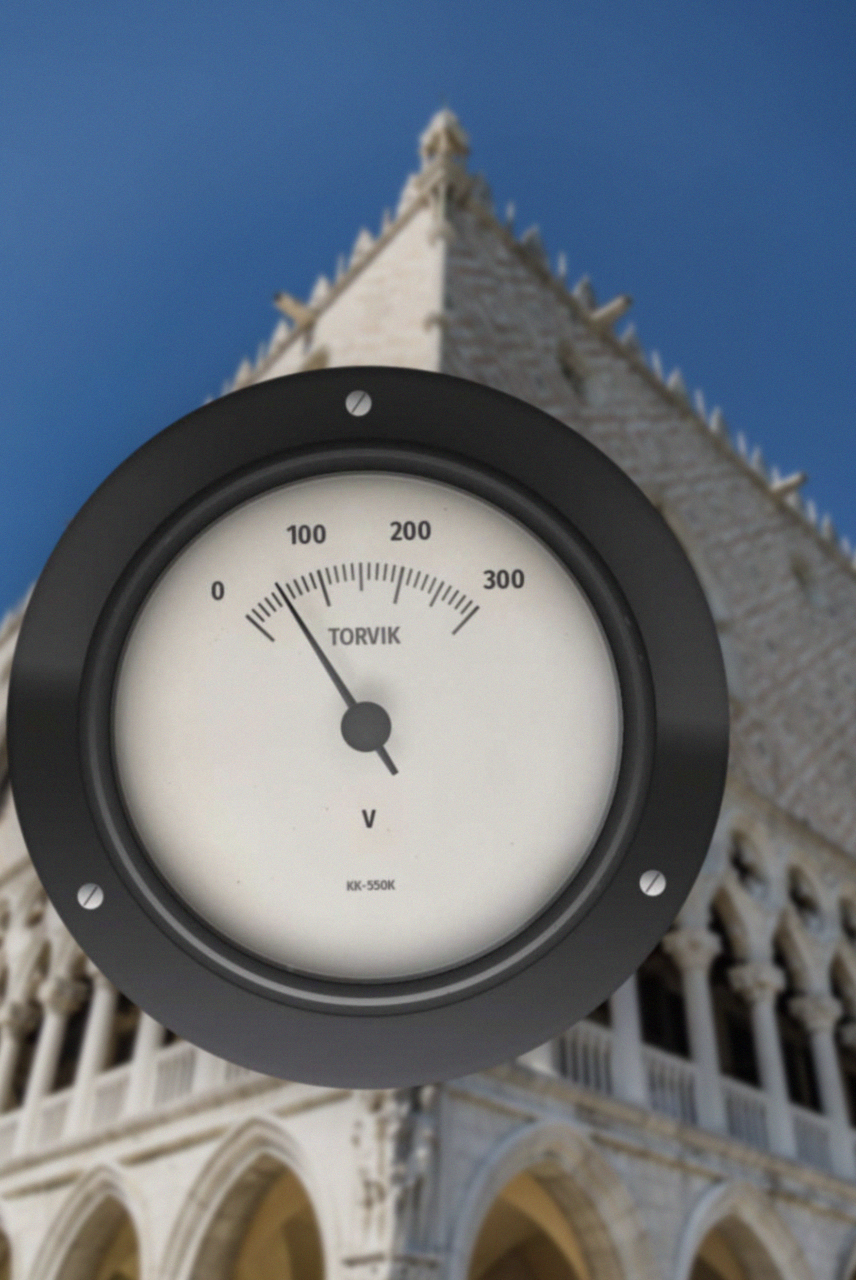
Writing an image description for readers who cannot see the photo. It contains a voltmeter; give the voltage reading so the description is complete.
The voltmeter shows 50 V
